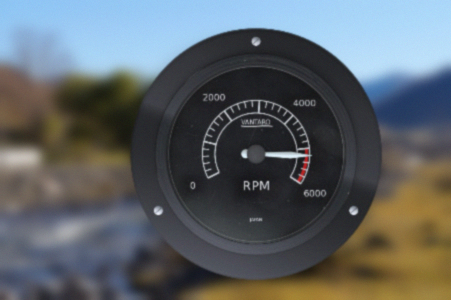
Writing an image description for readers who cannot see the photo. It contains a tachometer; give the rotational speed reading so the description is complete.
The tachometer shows 5200 rpm
